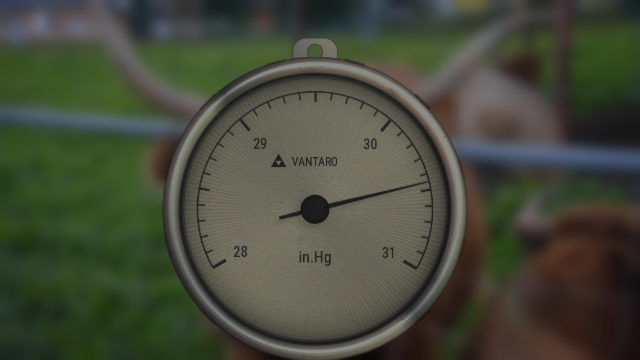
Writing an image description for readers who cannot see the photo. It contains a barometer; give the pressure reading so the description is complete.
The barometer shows 30.45 inHg
